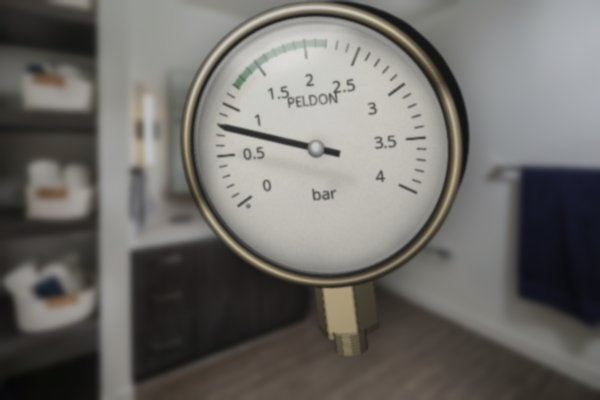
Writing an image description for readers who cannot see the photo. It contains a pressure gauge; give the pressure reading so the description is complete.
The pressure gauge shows 0.8 bar
